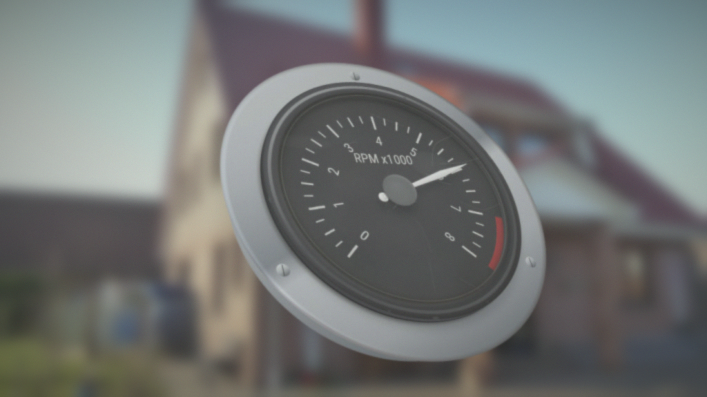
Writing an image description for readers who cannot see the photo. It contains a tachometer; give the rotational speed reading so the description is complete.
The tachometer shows 6000 rpm
